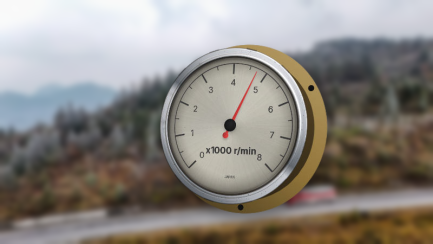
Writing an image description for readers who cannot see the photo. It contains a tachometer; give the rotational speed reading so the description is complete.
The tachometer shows 4750 rpm
